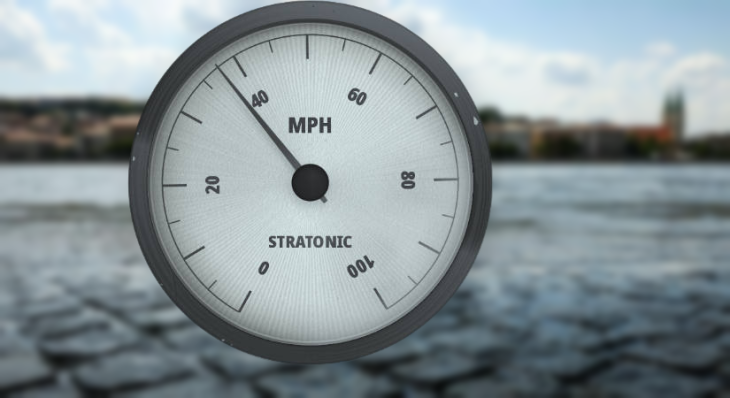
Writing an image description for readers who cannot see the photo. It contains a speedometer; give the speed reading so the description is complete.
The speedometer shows 37.5 mph
